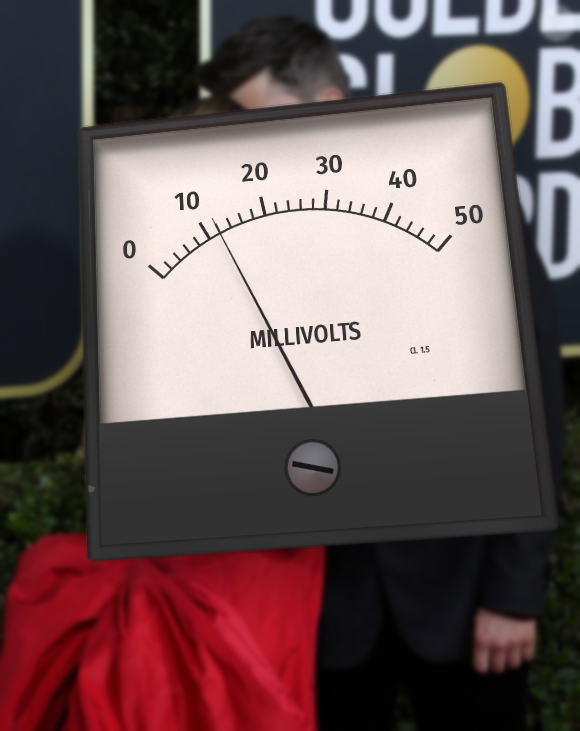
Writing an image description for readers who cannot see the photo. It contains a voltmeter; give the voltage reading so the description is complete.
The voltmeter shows 12 mV
